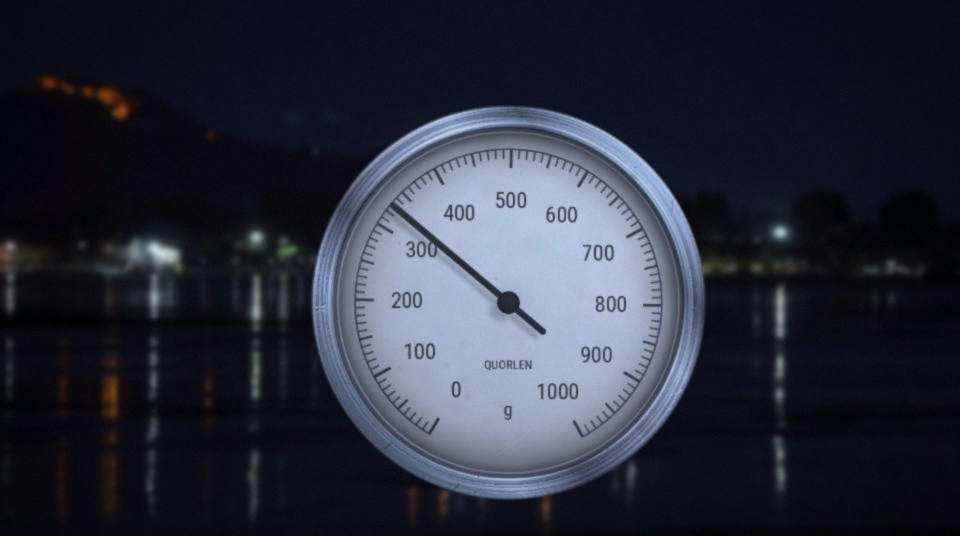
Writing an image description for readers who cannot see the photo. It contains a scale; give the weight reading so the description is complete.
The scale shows 330 g
